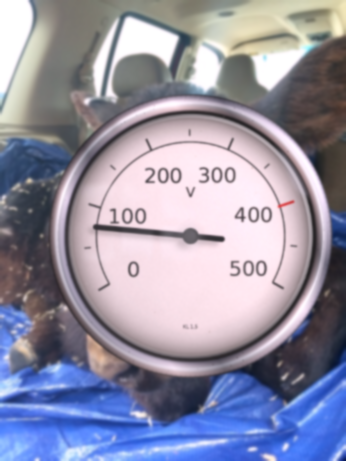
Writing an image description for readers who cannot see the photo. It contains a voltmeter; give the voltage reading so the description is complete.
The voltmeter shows 75 V
